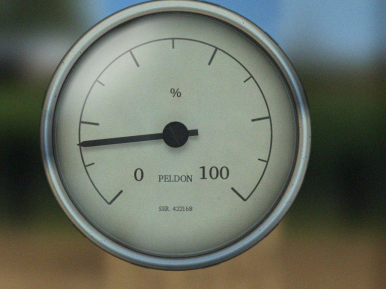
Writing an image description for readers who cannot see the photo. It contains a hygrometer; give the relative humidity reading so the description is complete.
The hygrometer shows 15 %
